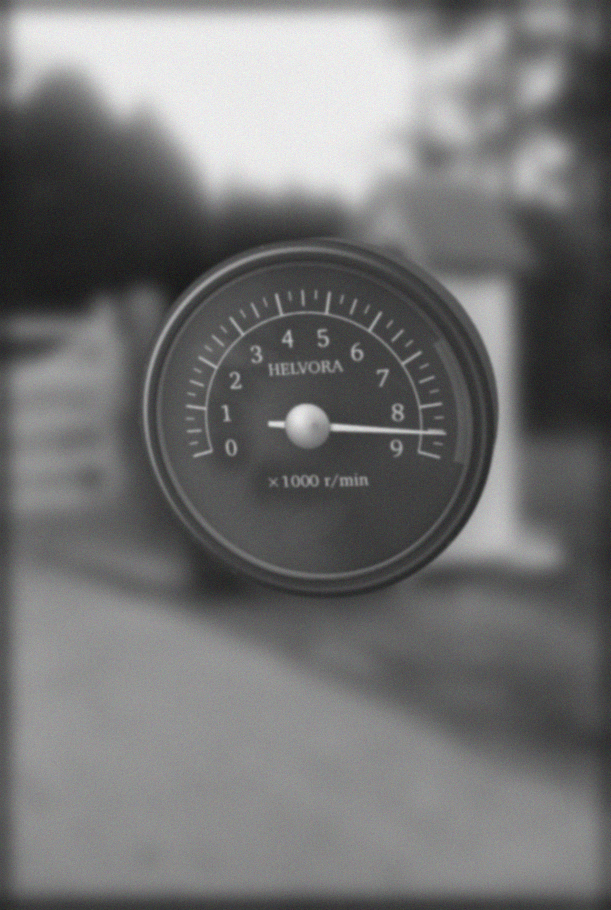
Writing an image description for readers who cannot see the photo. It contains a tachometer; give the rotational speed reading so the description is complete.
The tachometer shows 8500 rpm
